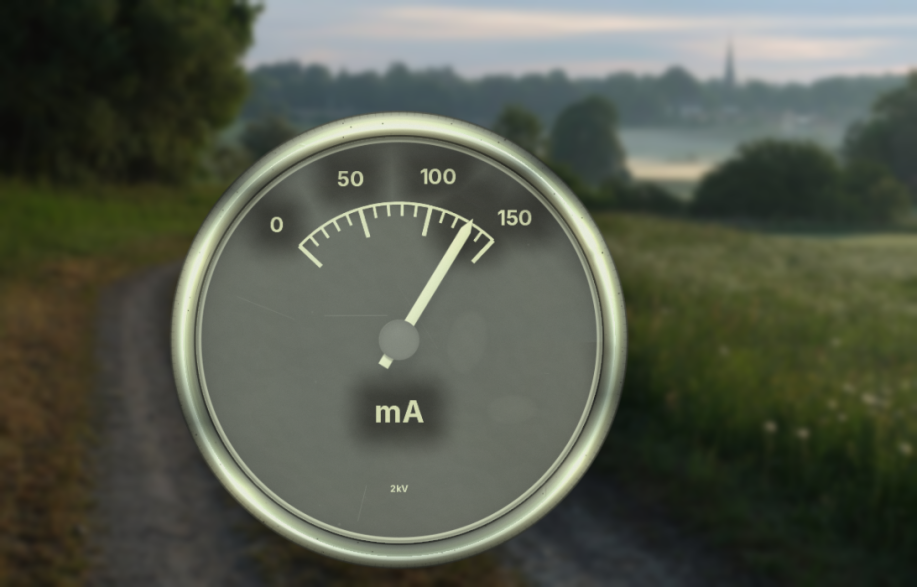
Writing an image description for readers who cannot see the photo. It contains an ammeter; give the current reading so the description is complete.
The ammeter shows 130 mA
